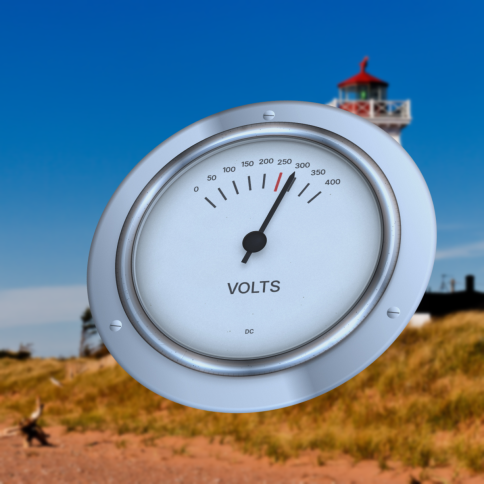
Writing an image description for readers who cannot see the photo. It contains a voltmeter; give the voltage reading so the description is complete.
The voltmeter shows 300 V
